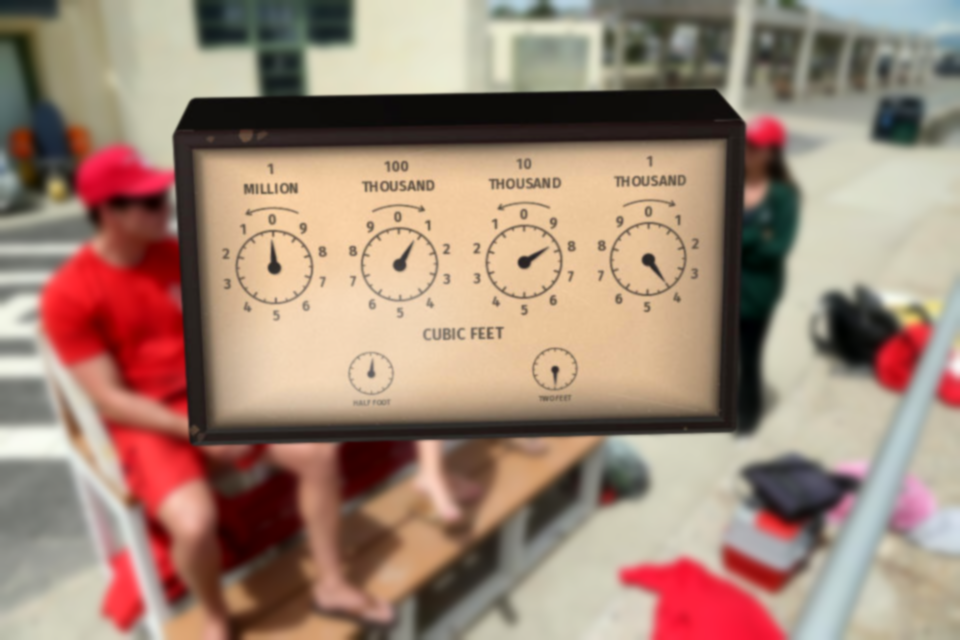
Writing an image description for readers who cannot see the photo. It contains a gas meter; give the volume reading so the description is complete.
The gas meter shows 8400 ft³
